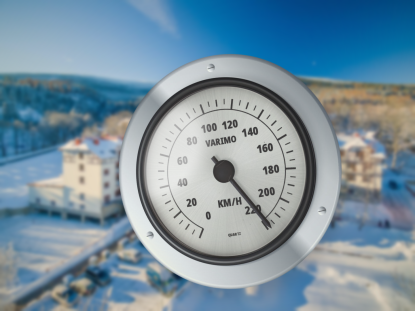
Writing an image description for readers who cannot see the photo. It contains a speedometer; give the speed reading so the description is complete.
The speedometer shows 217.5 km/h
